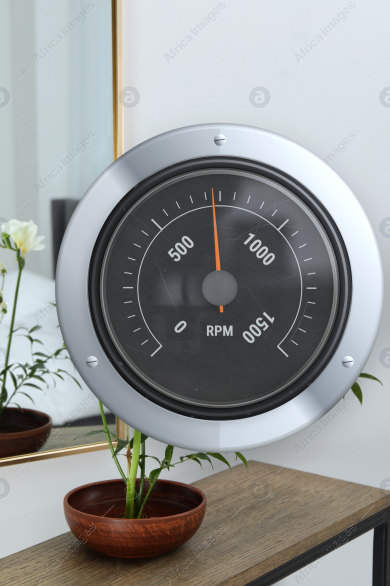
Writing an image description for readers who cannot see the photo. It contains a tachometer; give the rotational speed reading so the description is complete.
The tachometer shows 725 rpm
